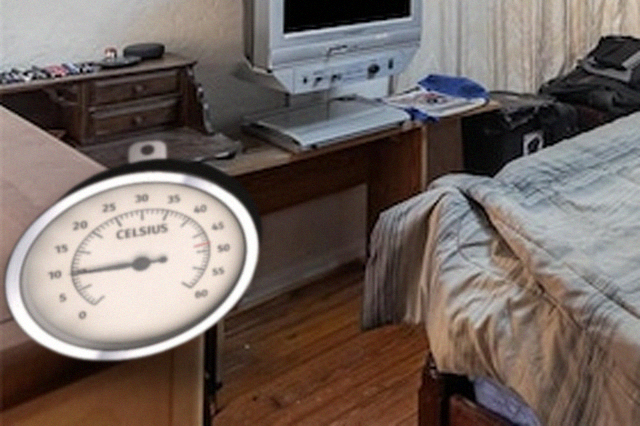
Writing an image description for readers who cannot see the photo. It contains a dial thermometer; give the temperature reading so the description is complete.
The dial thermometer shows 10 °C
